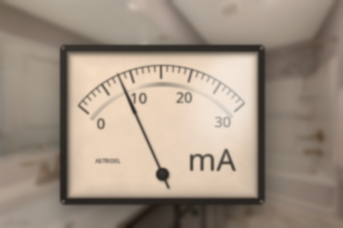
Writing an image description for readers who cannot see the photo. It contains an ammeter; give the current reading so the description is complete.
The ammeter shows 8 mA
